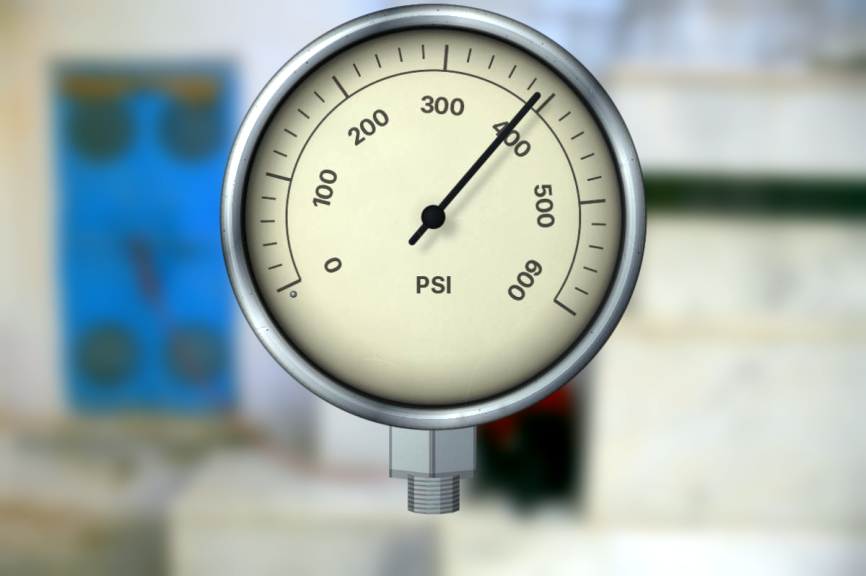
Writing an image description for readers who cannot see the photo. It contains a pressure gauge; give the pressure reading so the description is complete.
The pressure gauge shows 390 psi
